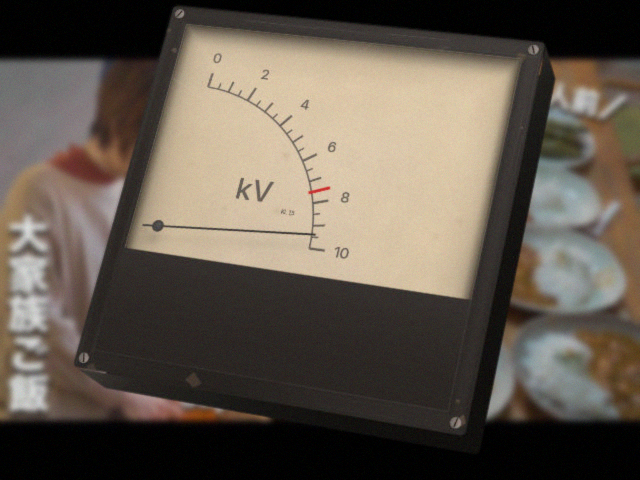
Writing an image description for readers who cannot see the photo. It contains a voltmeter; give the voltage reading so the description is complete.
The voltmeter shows 9.5 kV
